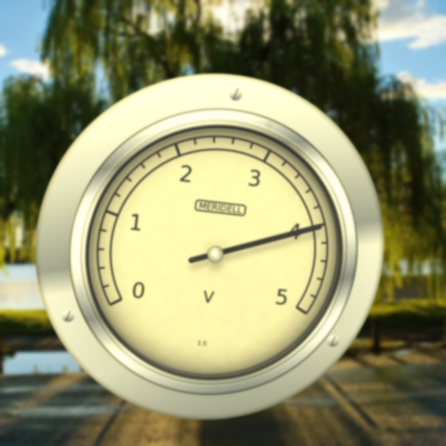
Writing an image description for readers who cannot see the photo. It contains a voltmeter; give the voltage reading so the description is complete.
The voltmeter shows 4 V
